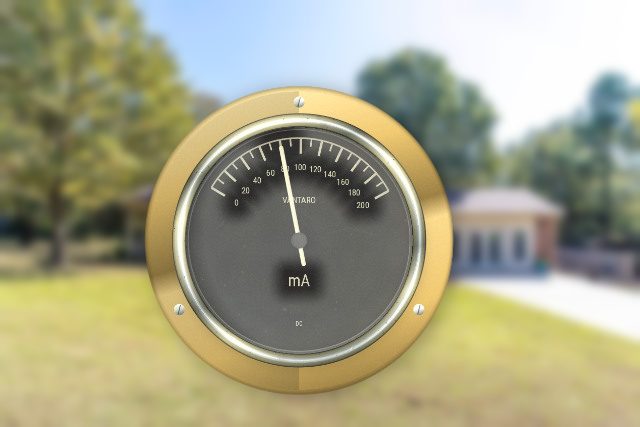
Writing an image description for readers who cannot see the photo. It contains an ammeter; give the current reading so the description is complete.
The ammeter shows 80 mA
